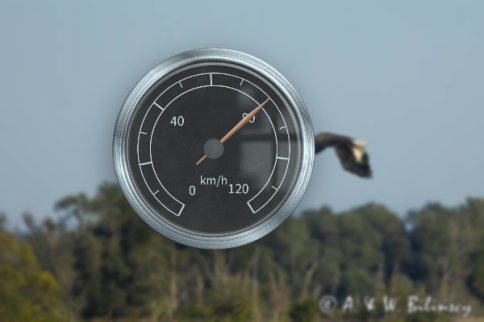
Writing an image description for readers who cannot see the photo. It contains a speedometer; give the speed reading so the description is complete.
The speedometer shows 80 km/h
